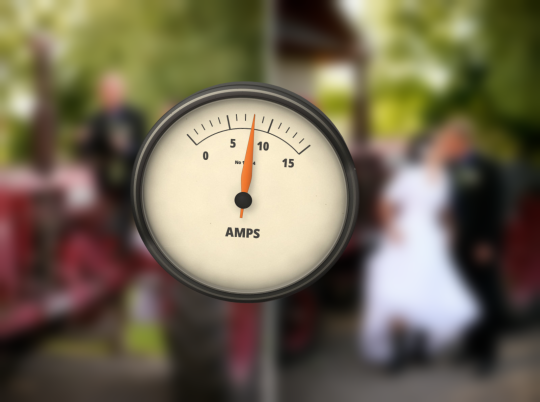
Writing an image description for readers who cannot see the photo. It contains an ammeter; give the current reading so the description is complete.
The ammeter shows 8 A
